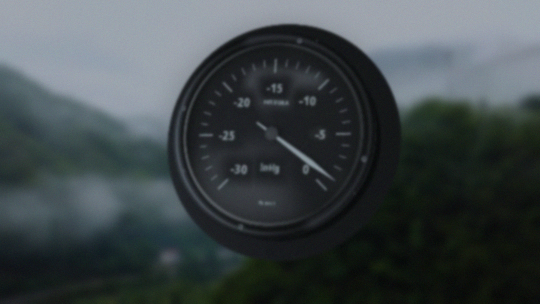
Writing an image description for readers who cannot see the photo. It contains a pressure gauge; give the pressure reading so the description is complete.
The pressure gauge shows -1 inHg
